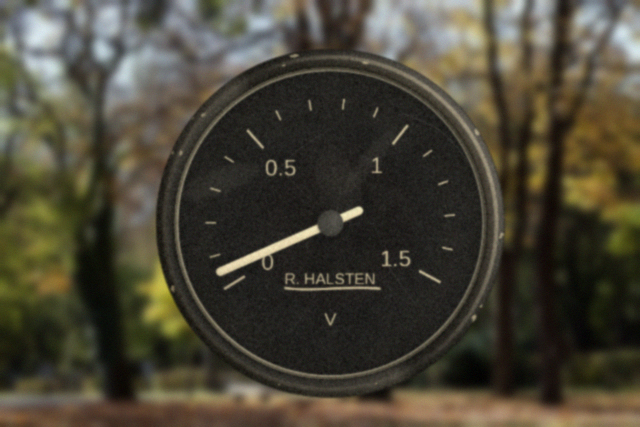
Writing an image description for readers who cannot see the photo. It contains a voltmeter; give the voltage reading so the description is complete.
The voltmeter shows 0.05 V
